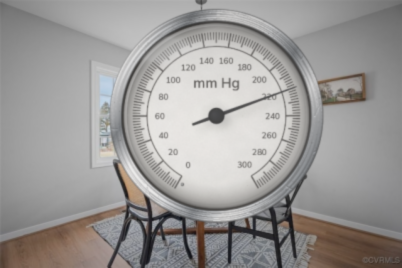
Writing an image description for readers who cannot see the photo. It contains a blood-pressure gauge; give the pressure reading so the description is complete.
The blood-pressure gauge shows 220 mmHg
